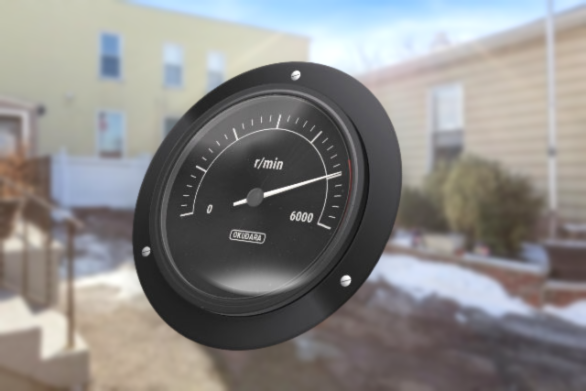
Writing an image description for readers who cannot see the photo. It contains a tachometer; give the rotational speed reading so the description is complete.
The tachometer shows 5000 rpm
